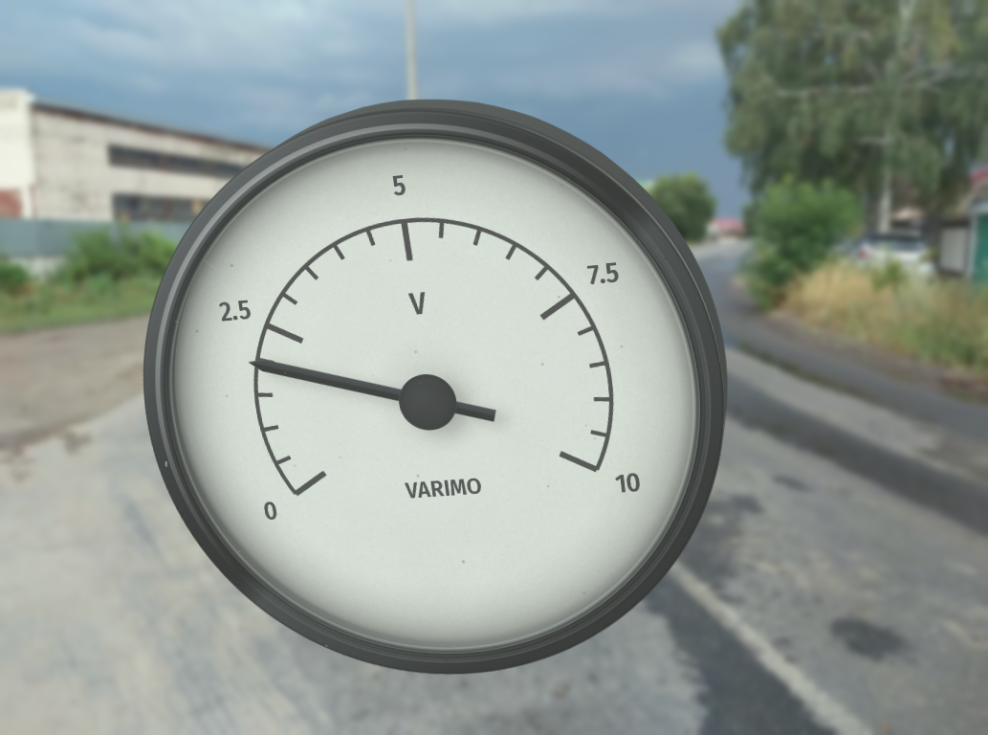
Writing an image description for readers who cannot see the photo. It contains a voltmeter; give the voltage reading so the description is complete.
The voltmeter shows 2 V
